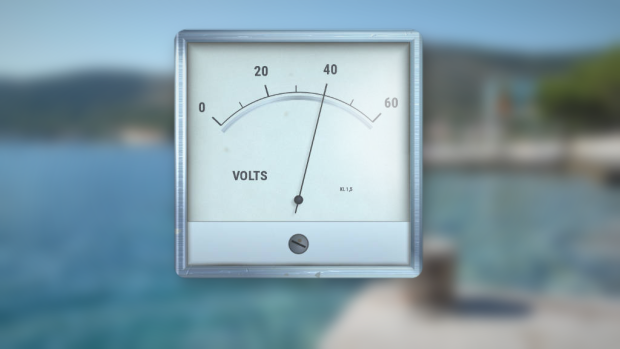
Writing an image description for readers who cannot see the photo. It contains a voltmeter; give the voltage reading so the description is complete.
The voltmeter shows 40 V
